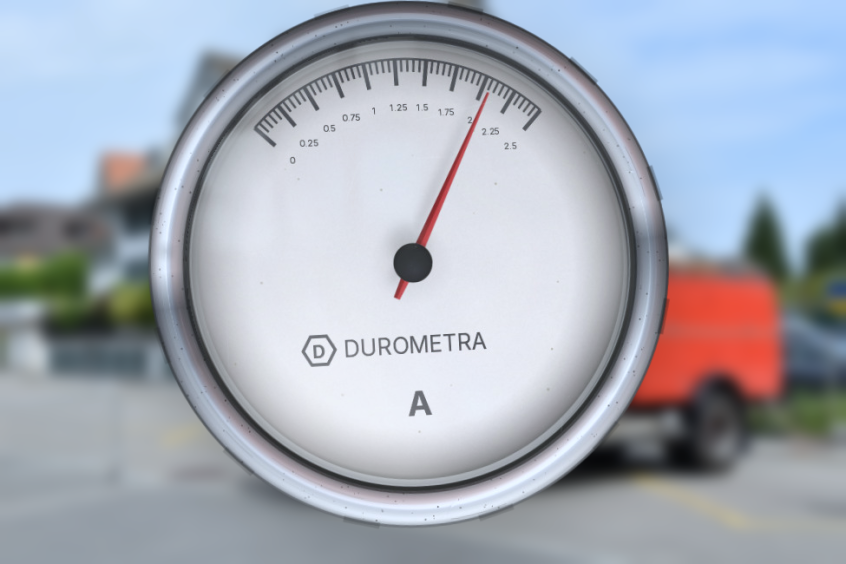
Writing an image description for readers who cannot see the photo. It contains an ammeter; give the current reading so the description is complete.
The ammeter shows 2.05 A
